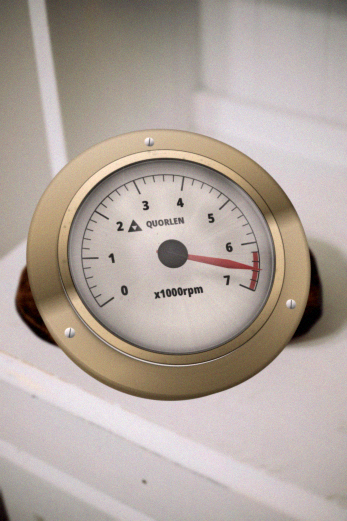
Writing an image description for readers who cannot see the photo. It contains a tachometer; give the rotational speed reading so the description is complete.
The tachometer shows 6600 rpm
